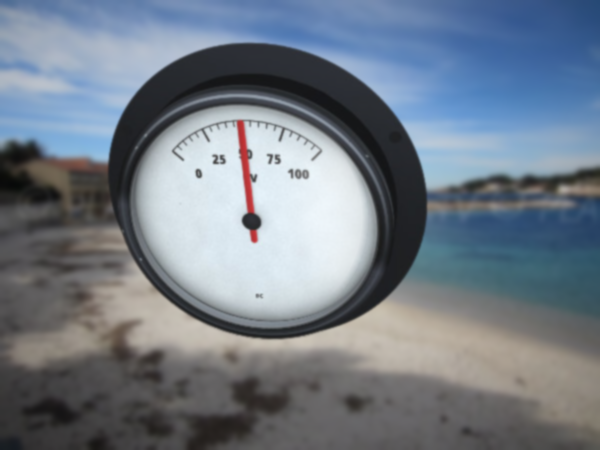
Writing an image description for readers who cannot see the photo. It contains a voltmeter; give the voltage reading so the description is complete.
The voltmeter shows 50 kV
